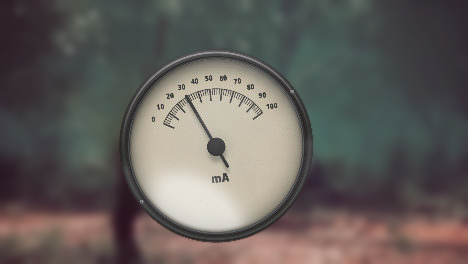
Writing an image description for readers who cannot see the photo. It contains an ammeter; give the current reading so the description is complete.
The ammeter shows 30 mA
